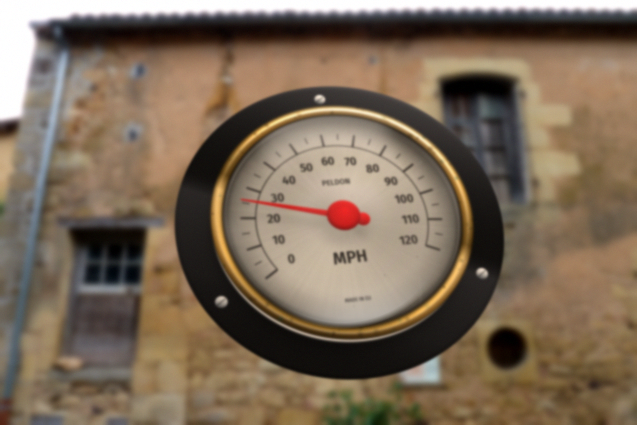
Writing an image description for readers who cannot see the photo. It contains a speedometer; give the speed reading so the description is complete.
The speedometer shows 25 mph
